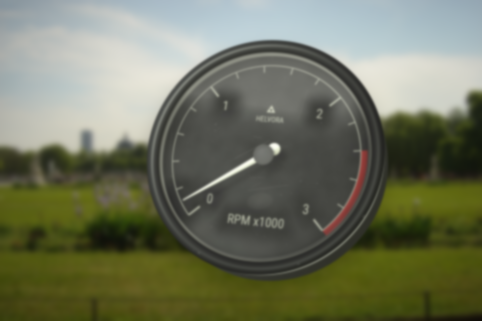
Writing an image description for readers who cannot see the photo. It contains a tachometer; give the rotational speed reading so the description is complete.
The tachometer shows 100 rpm
